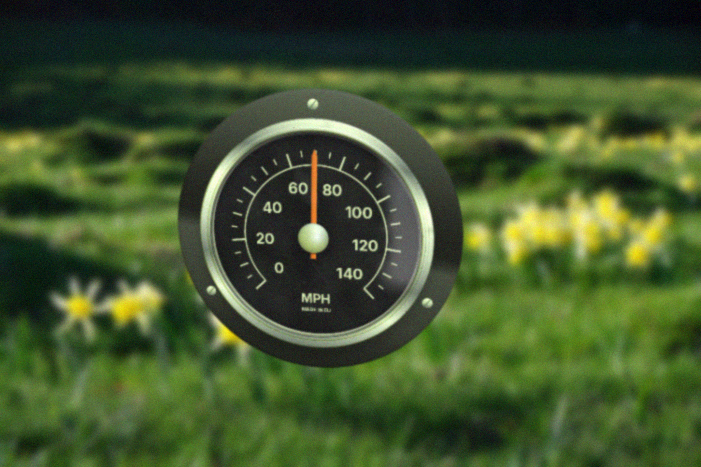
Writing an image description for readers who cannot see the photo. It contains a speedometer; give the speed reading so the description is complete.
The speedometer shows 70 mph
